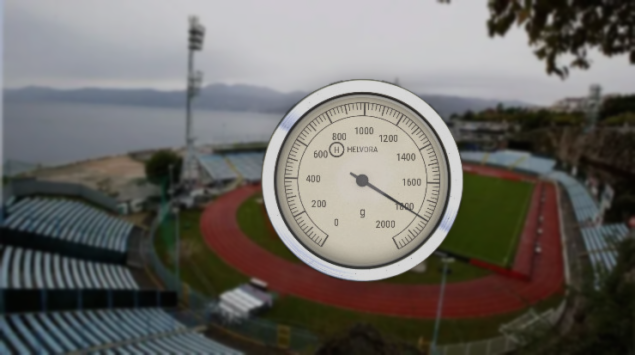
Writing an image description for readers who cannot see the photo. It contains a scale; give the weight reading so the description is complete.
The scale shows 1800 g
